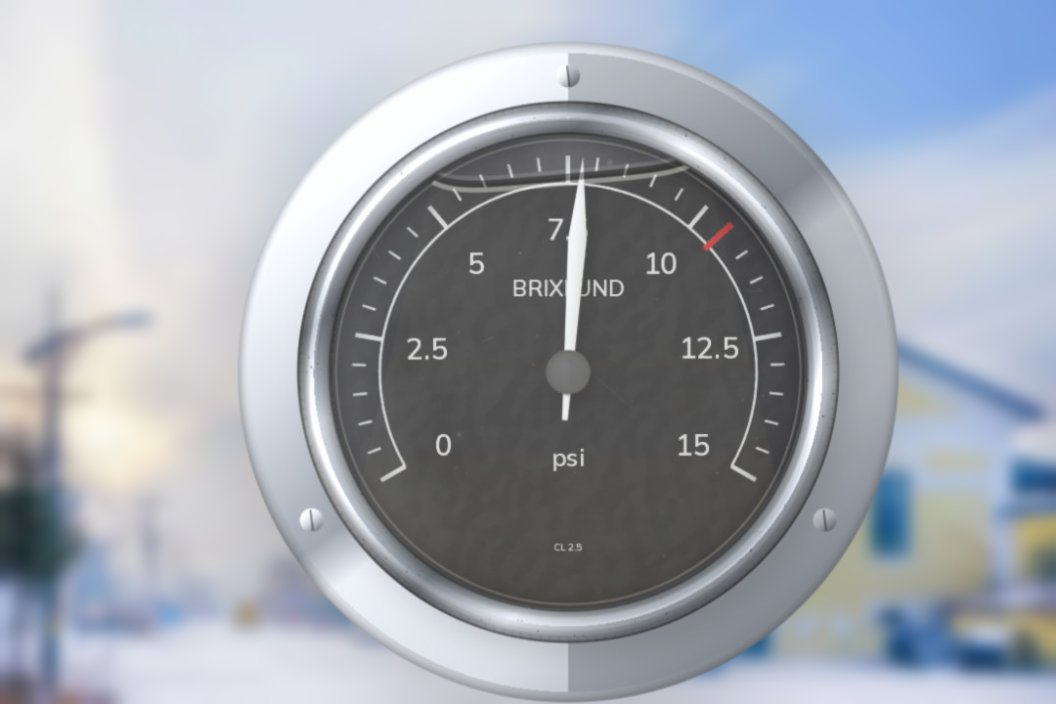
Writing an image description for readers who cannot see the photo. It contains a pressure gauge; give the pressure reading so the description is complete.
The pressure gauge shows 7.75 psi
